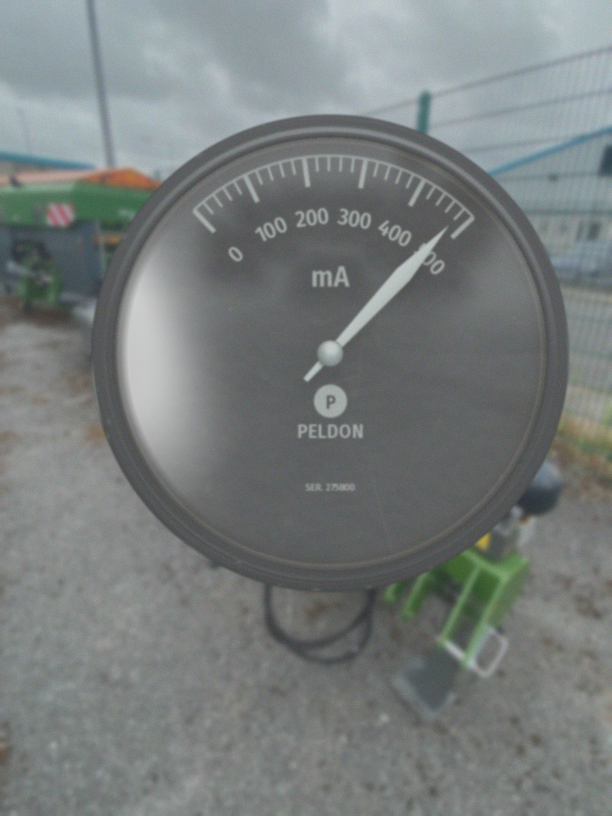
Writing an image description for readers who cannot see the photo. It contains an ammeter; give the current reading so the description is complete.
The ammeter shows 480 mA
